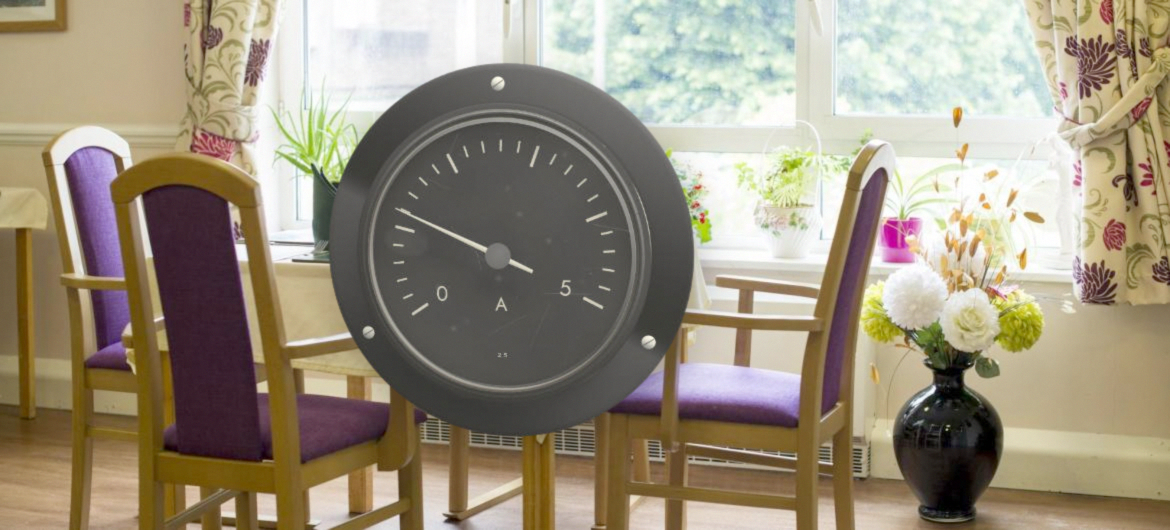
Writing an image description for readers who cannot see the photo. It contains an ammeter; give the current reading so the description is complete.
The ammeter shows 1.2 A
